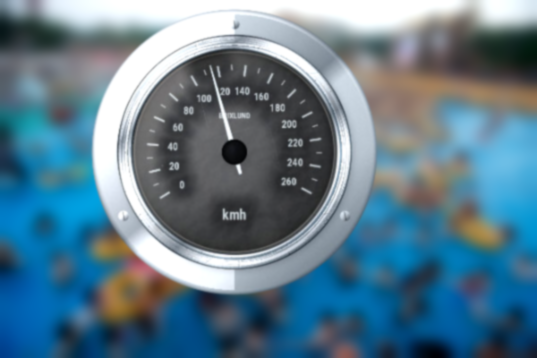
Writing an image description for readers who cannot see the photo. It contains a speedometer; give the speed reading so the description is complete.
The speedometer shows 115 km/h
